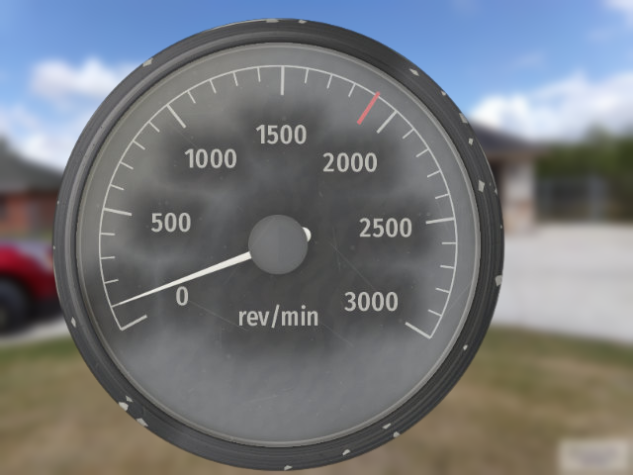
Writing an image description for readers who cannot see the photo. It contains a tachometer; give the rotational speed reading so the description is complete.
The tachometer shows 100 rpm
